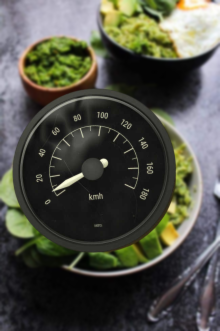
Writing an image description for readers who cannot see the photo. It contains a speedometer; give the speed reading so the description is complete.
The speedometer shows 5 km/h
